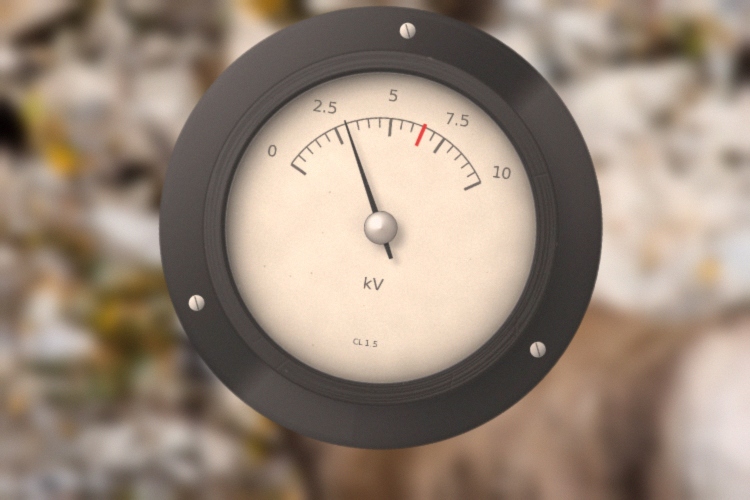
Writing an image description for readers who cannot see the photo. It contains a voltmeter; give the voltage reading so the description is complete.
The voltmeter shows 3 kV
